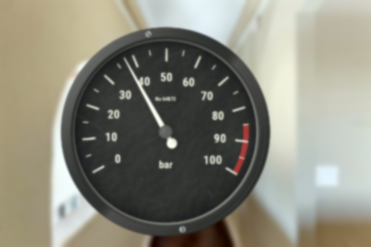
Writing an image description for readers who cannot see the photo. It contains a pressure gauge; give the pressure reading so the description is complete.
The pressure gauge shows 37.5 bar
